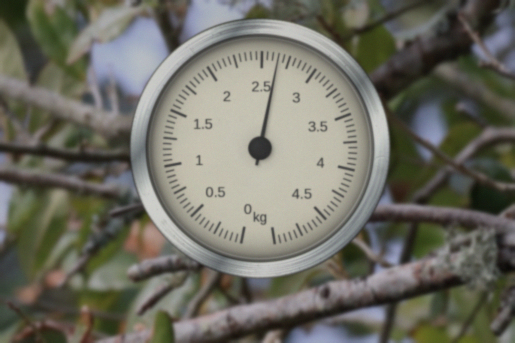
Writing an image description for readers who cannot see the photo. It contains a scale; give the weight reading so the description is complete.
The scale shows 2.65 kg
